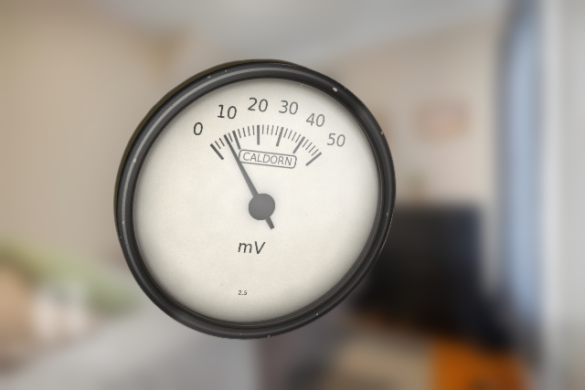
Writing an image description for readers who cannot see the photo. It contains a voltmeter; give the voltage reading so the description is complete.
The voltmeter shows 6 mV
